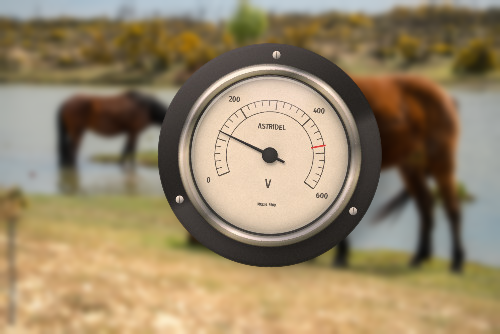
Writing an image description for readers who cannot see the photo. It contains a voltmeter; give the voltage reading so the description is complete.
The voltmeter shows 120 V
